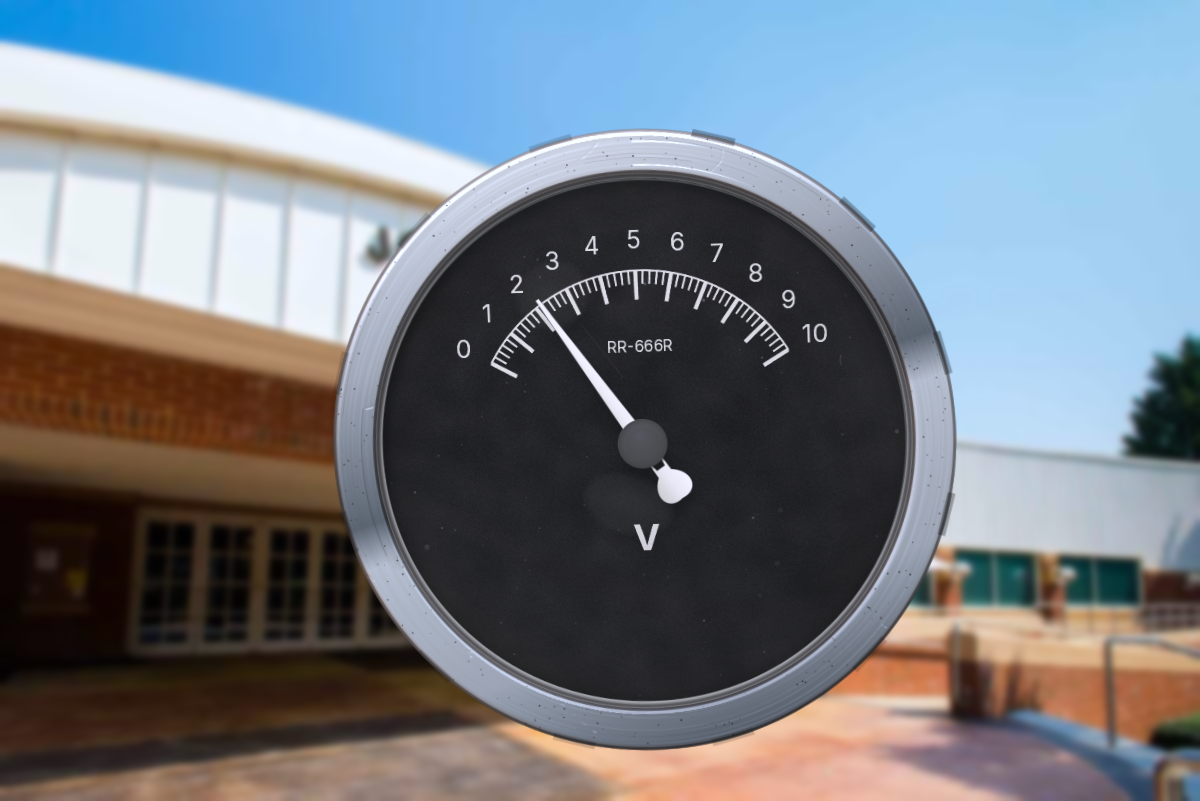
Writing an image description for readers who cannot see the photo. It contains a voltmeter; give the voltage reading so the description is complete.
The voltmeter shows 2.2 V
